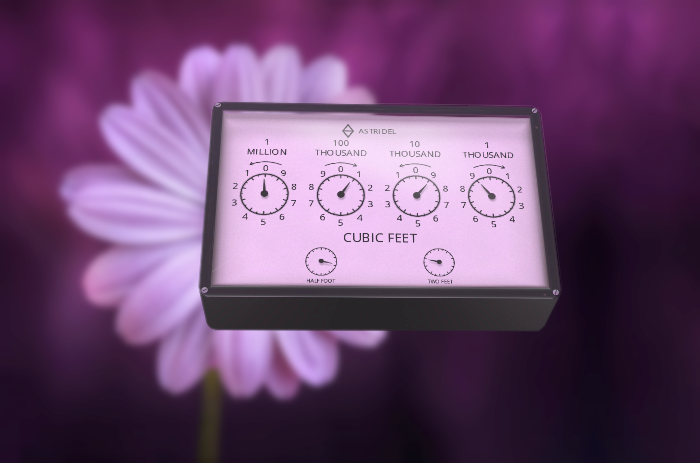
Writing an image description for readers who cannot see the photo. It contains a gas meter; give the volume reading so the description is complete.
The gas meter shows 8900 ft³
